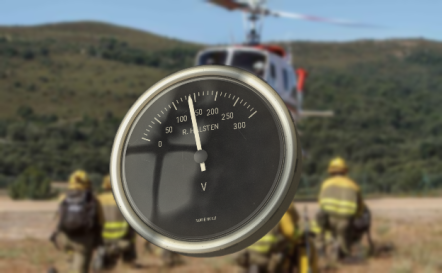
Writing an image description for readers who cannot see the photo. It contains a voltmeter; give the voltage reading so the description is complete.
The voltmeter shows 140 V
